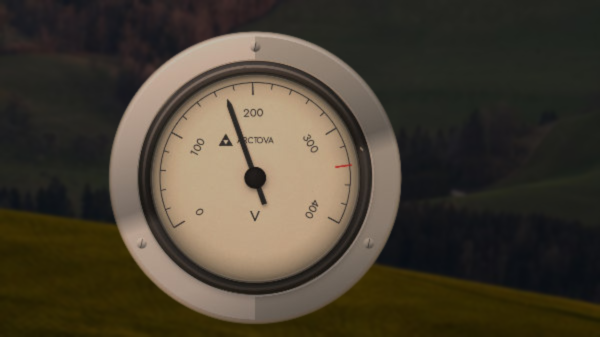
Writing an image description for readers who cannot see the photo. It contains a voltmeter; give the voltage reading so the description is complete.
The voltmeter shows 170 V
